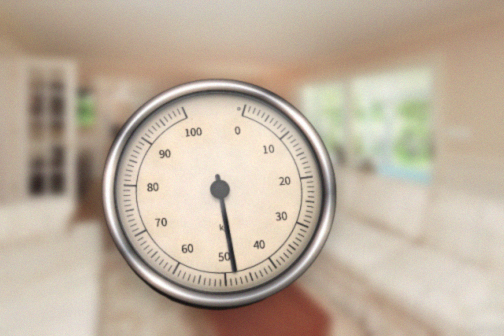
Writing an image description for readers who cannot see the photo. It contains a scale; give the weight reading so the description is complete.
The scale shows 48 kg
